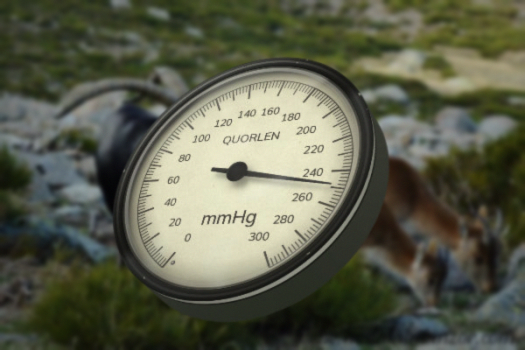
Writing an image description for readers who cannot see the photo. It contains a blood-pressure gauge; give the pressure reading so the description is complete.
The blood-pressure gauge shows 250 mmHg
